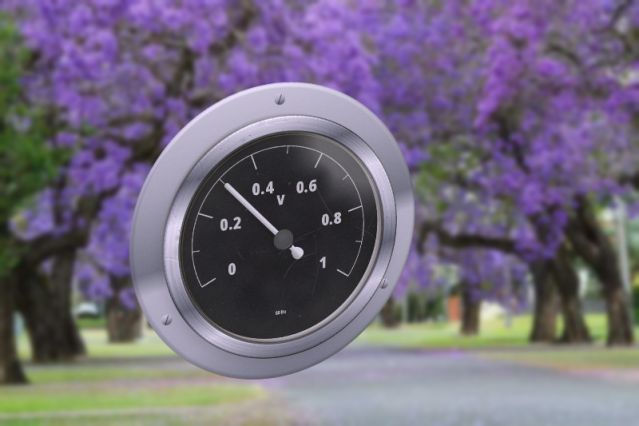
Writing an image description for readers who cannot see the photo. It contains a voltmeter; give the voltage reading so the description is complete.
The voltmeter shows 0.3 V
